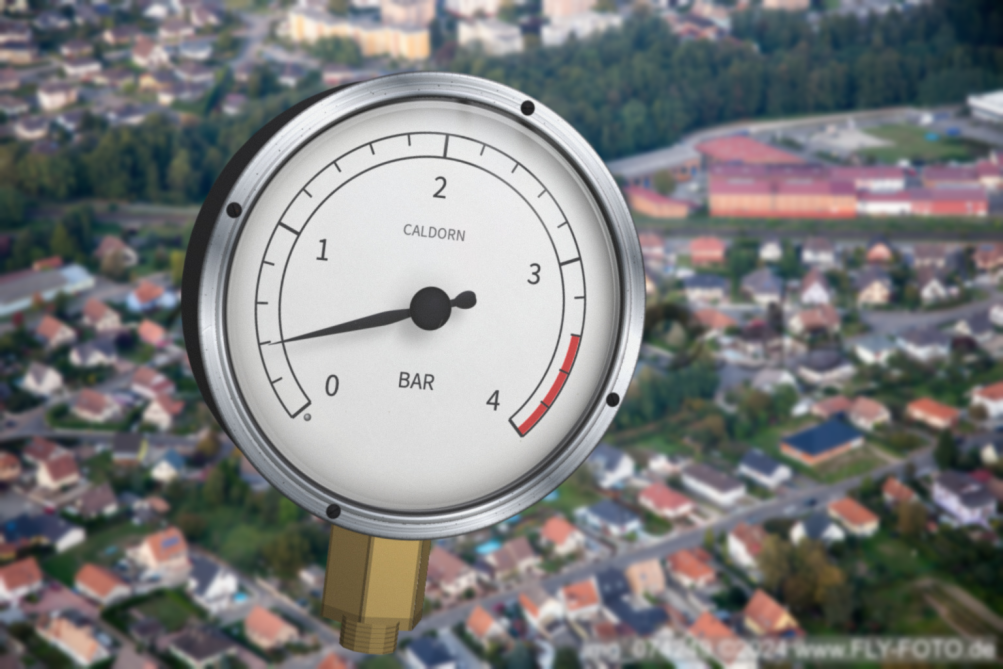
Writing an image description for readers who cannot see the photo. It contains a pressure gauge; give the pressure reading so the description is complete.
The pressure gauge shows 0.4 bar
